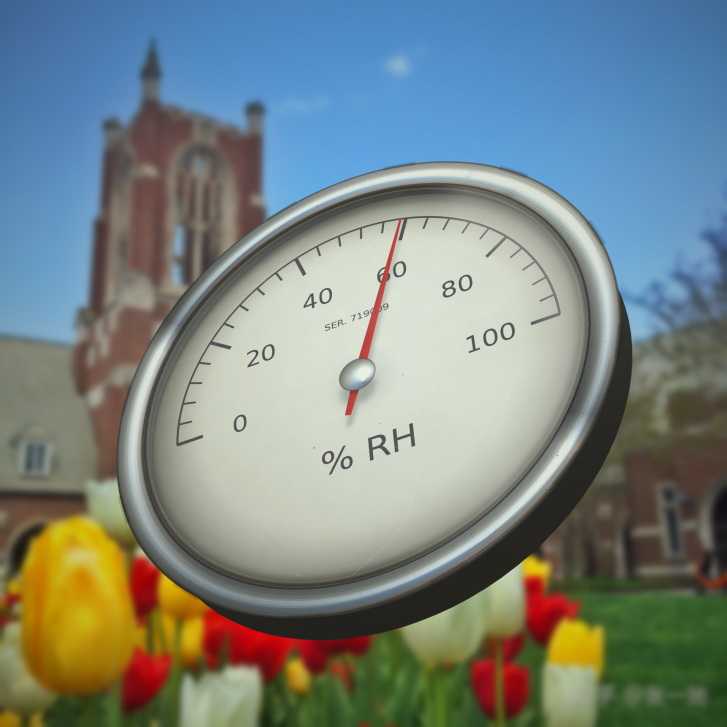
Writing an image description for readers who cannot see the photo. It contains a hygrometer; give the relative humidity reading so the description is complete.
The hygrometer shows 60 %
